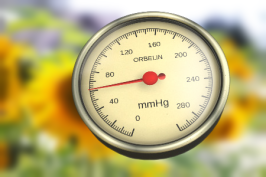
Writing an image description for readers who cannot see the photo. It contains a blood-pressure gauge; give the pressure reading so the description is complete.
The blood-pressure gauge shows 60 mmHg
